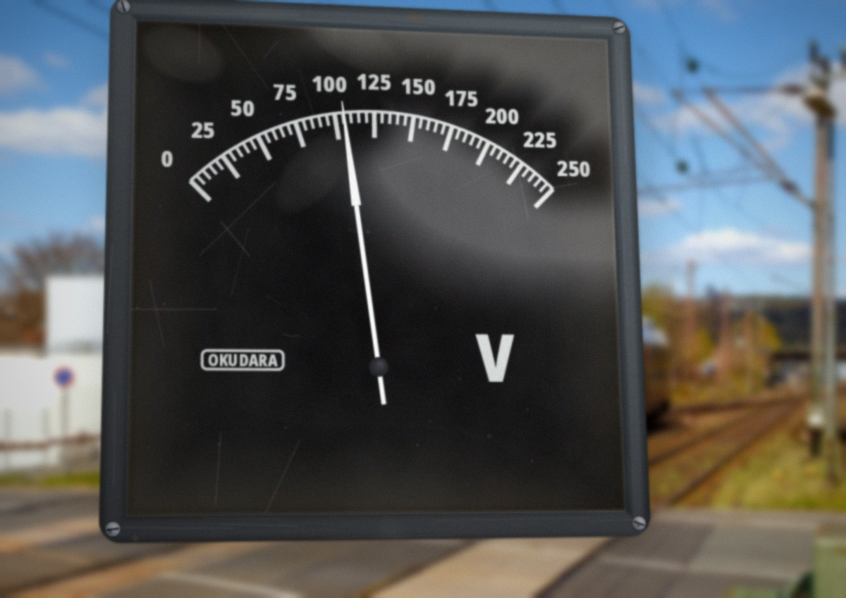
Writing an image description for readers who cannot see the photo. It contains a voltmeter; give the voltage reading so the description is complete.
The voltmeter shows 105 V
